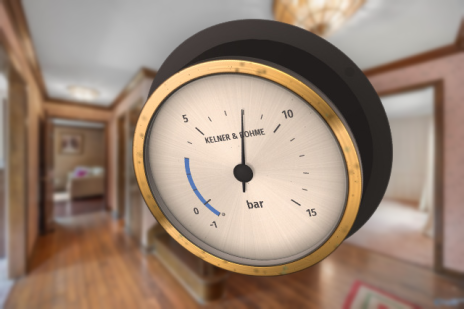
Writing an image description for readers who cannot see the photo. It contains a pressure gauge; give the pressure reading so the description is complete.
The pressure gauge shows 8 bar
